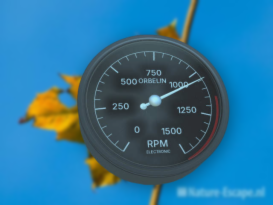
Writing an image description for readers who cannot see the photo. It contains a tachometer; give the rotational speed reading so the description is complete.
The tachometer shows 1050 rpm
